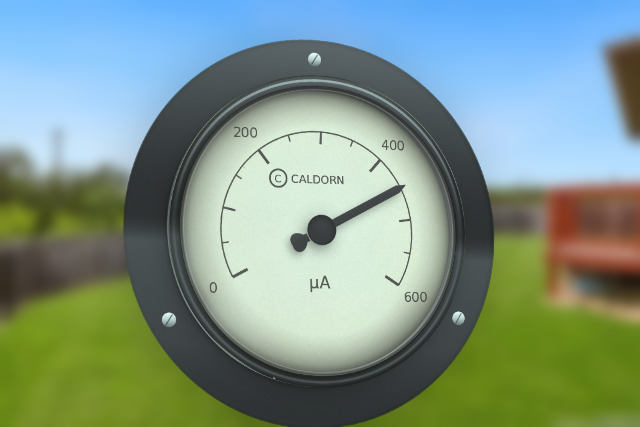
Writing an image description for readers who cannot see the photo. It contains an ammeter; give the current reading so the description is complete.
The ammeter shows 450 µA
